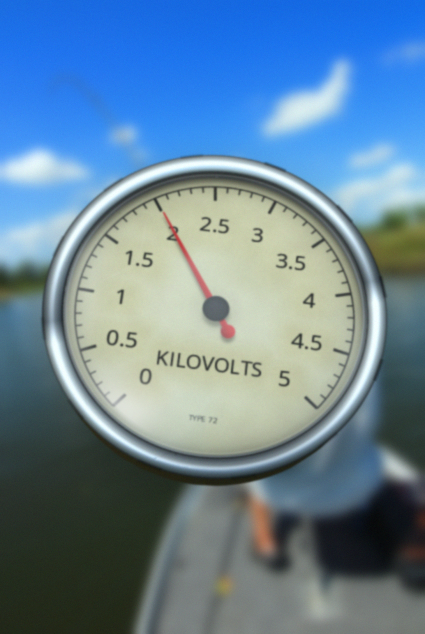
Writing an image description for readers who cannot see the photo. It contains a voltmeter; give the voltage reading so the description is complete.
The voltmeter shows 2 kV
